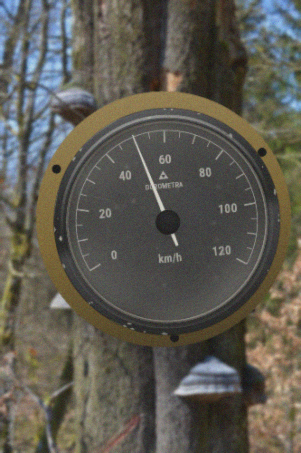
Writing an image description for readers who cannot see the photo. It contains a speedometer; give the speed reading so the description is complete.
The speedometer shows 50 km/h
